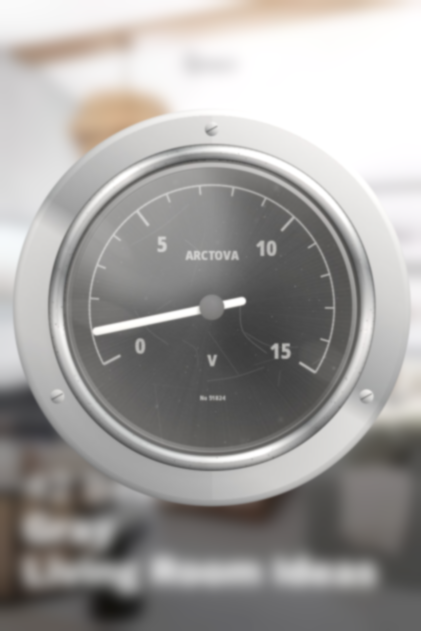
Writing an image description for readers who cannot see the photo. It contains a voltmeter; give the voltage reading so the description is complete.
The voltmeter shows 1 V
